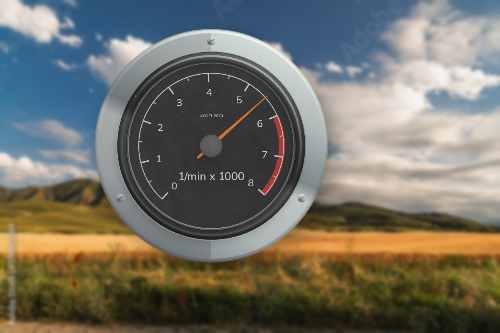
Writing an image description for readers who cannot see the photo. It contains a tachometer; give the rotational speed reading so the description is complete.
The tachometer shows 5500 rpm
